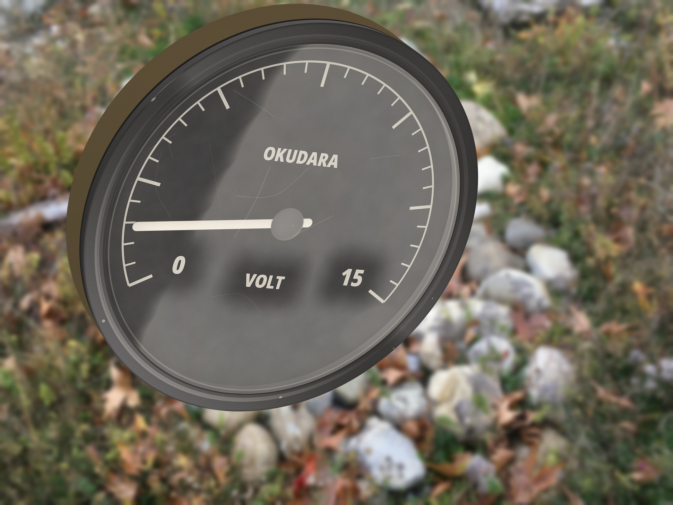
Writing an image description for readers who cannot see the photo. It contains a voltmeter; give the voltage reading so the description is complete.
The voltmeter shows 1.5 V
